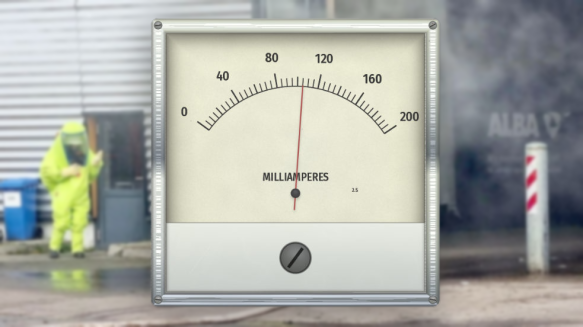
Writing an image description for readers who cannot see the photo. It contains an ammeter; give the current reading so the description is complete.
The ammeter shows 105 mA
